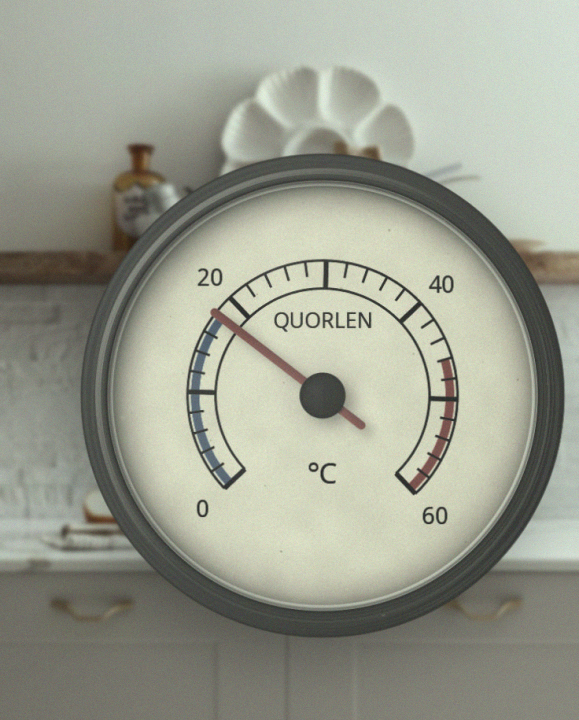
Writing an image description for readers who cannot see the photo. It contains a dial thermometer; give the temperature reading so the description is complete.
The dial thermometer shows 18 °C
